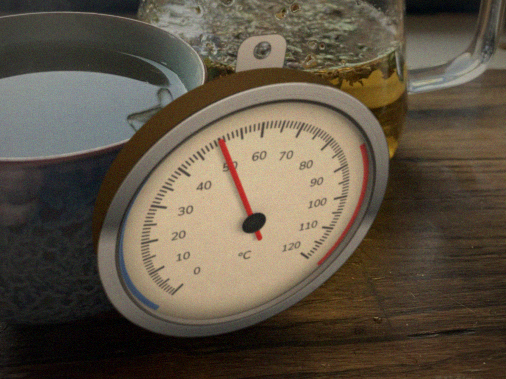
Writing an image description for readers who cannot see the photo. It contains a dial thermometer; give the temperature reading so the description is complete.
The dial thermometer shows 50 °C
